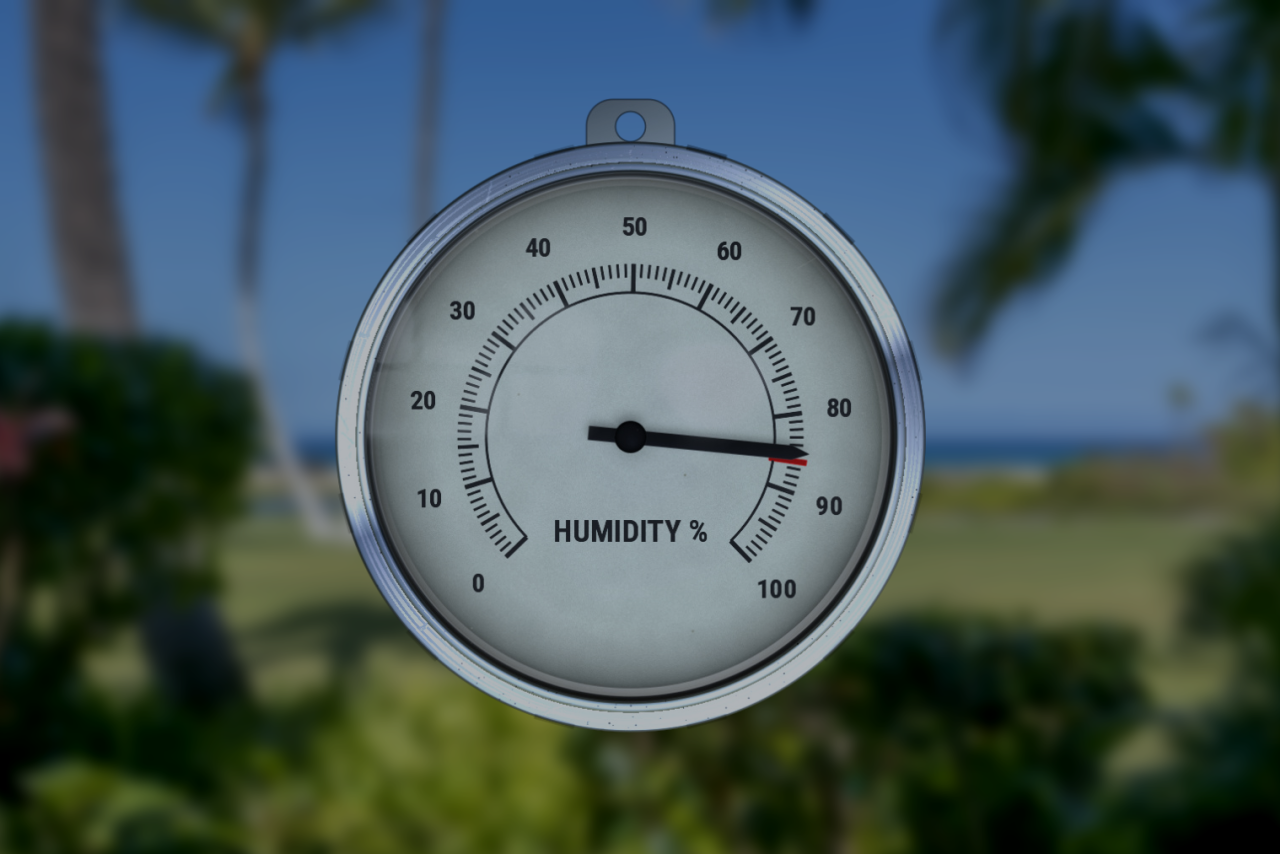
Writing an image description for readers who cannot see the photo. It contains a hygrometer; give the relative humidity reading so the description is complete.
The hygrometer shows 85 %
